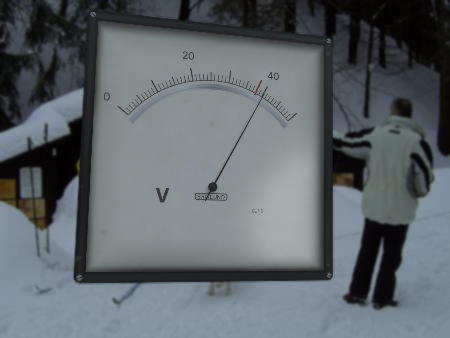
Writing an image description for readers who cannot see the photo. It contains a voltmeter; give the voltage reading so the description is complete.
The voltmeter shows 40 V
